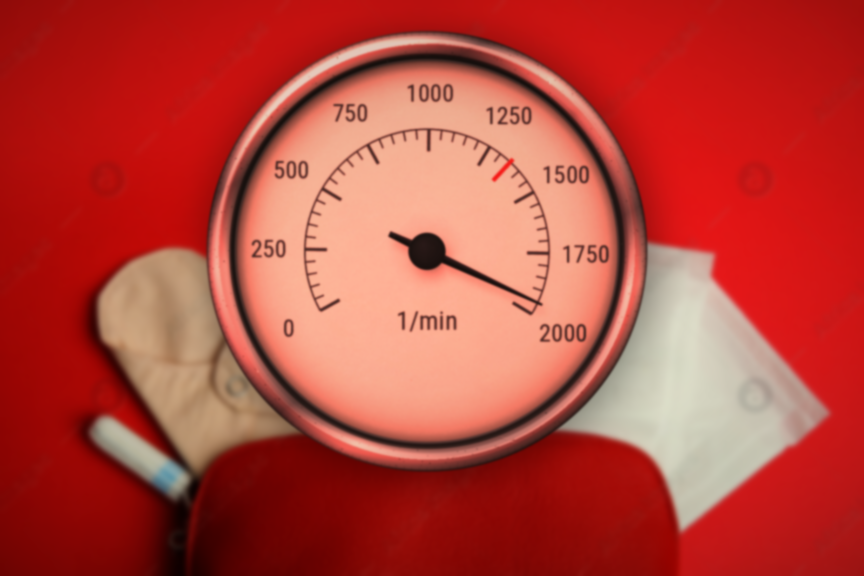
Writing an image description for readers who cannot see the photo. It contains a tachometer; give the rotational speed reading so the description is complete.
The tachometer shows 1950 rpm
